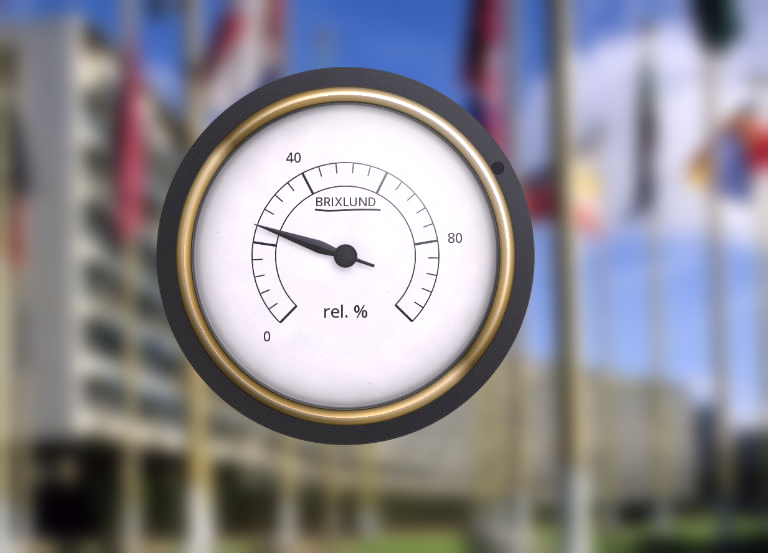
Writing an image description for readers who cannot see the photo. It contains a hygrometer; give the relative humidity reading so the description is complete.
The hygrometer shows 24 %
